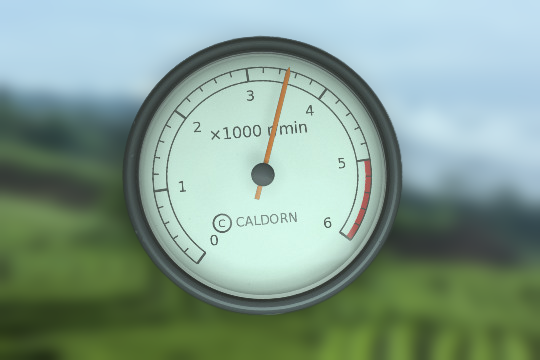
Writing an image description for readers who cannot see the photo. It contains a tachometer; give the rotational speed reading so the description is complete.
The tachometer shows 3500 rpm
